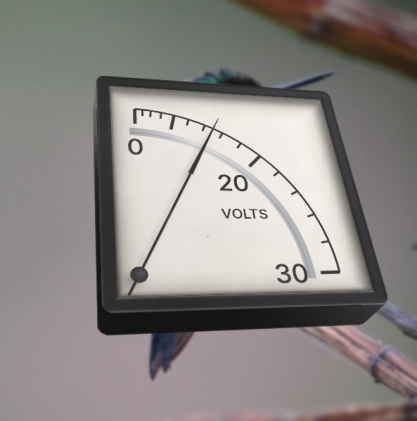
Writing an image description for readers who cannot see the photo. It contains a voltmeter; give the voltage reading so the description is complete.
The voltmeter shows 15 V
